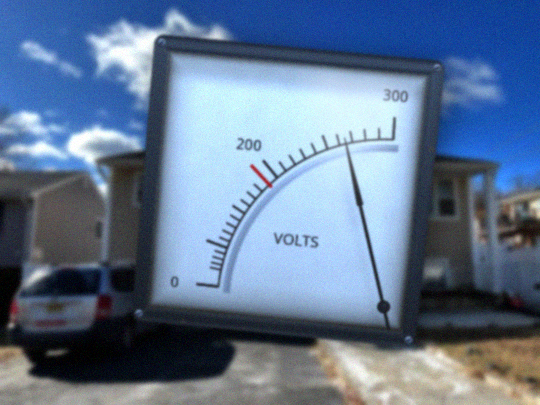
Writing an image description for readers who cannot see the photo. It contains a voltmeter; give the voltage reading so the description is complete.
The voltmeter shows 265 V
